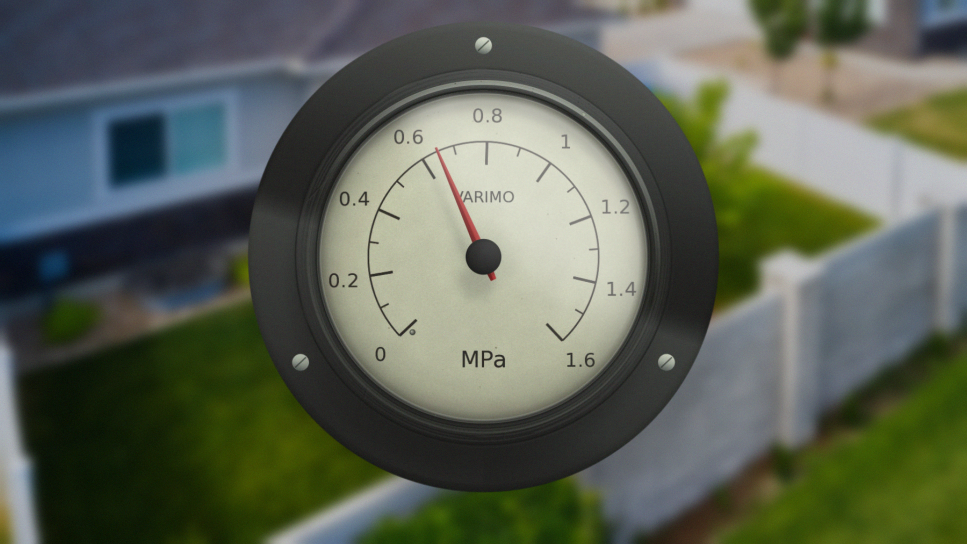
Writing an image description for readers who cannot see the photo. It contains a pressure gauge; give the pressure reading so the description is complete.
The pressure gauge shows 0.65 MPa
